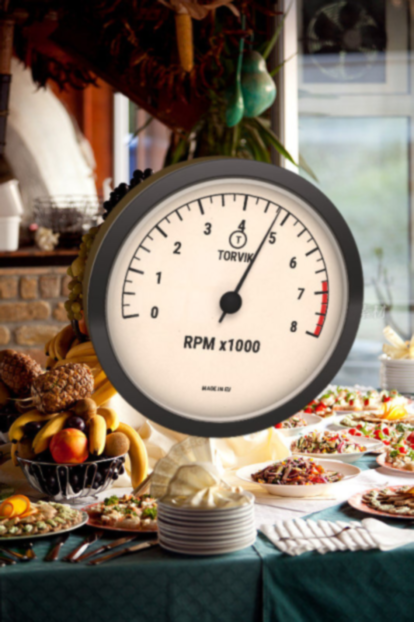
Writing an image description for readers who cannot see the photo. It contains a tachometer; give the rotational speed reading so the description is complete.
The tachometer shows 4750 rpm
